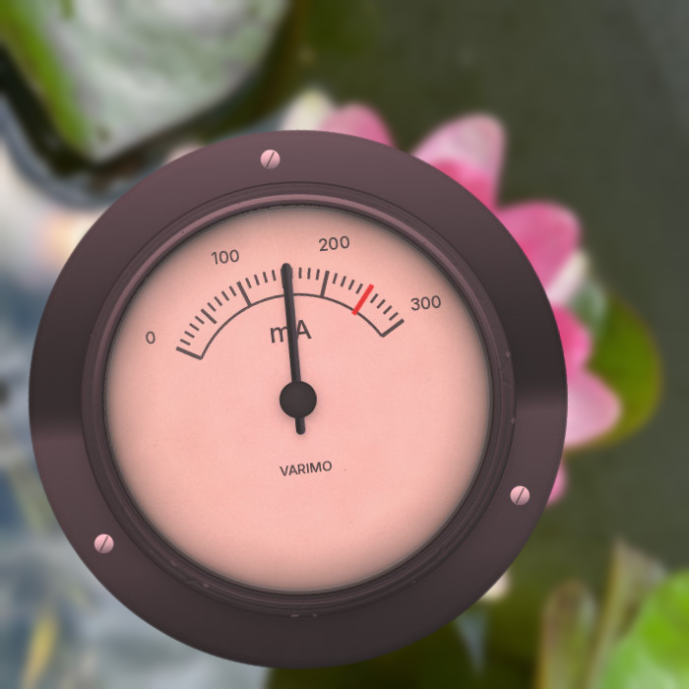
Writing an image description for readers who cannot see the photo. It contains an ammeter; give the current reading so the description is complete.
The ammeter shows 155 mA
